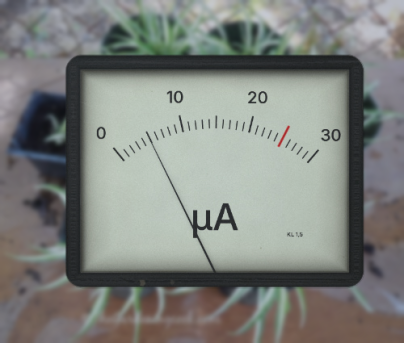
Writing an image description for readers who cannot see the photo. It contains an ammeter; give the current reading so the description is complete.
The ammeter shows 5 µA
